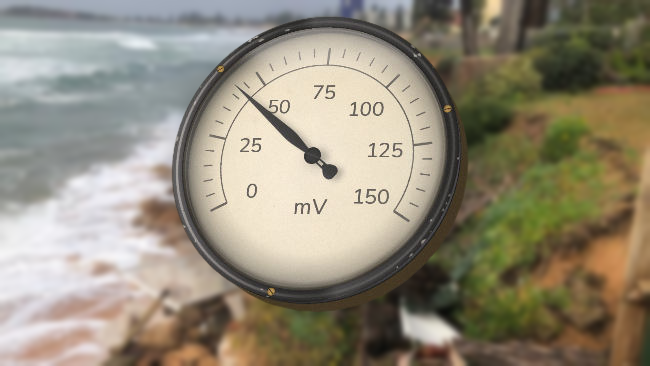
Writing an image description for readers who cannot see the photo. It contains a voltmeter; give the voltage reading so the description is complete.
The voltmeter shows 42.5 mV
